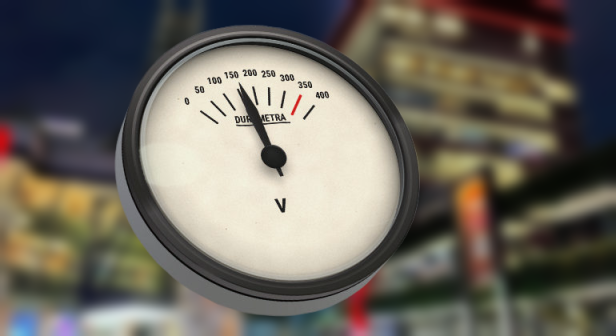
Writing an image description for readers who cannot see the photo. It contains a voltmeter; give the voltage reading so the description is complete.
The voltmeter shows 150 V
